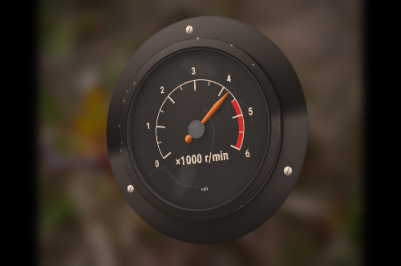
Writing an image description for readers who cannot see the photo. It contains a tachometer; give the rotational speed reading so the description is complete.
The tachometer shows 4250 rpm
